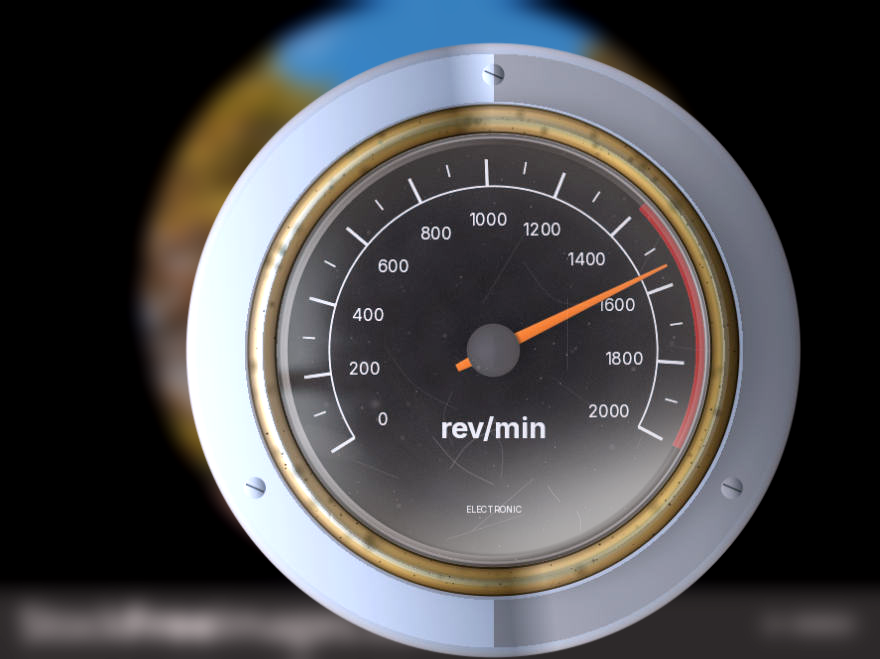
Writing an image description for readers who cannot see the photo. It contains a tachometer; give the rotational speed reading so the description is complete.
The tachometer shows 1550 rpm
